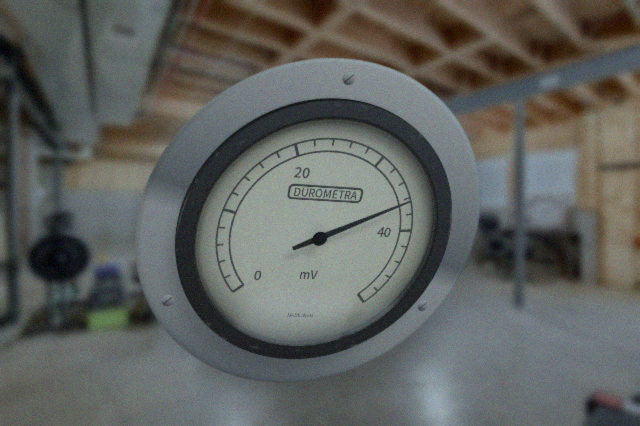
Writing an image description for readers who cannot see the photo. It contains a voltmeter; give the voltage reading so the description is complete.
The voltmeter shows 36 mV
